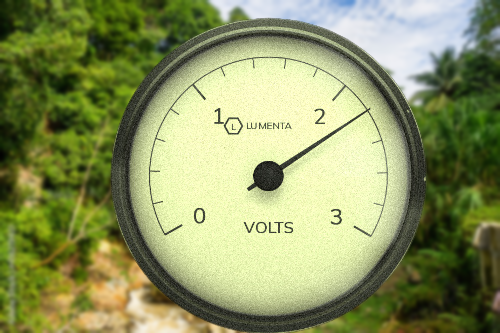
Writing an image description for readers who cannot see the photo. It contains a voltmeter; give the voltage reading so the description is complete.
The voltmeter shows 2.2 V
